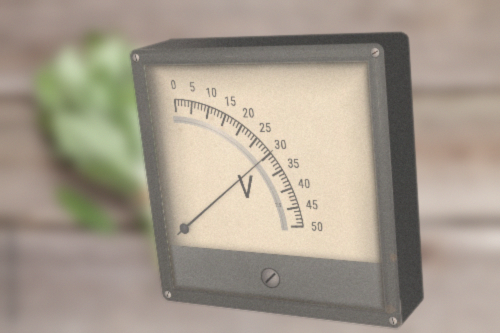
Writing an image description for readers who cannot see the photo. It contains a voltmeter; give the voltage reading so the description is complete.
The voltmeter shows 30 V
